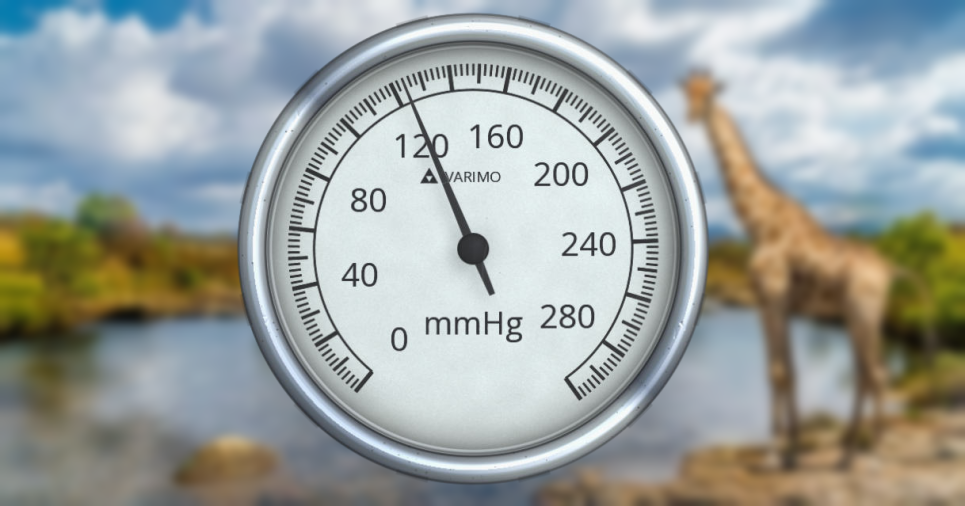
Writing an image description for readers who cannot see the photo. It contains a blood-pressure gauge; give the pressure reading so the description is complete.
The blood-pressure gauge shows 124 mmHg
